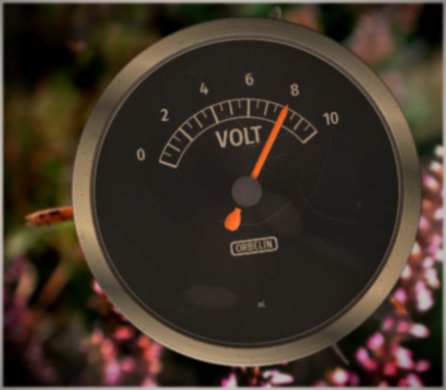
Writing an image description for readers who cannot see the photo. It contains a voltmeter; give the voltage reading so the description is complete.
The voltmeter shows 8 V
